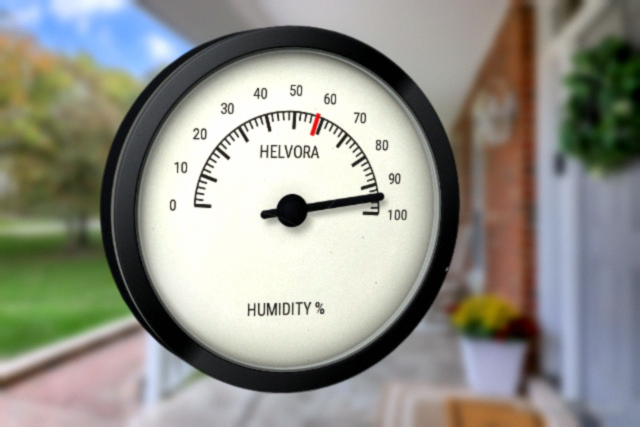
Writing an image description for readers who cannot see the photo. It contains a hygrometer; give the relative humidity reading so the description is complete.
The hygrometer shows 94 %
